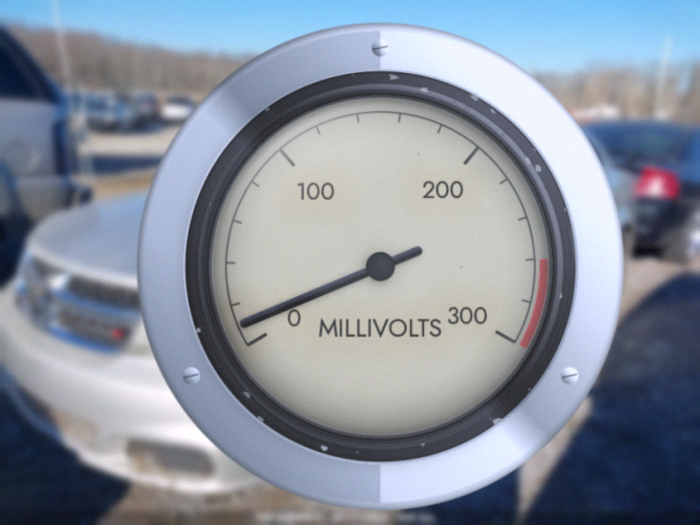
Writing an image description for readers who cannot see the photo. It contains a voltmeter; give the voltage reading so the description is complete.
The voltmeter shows 10 mV
